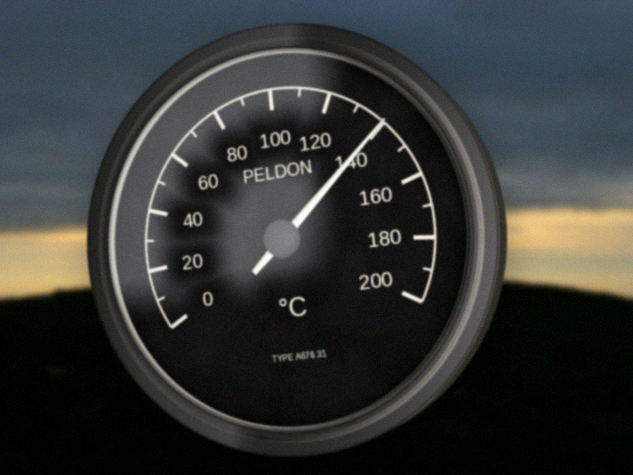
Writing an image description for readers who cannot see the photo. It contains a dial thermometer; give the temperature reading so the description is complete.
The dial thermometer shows 140 °C
